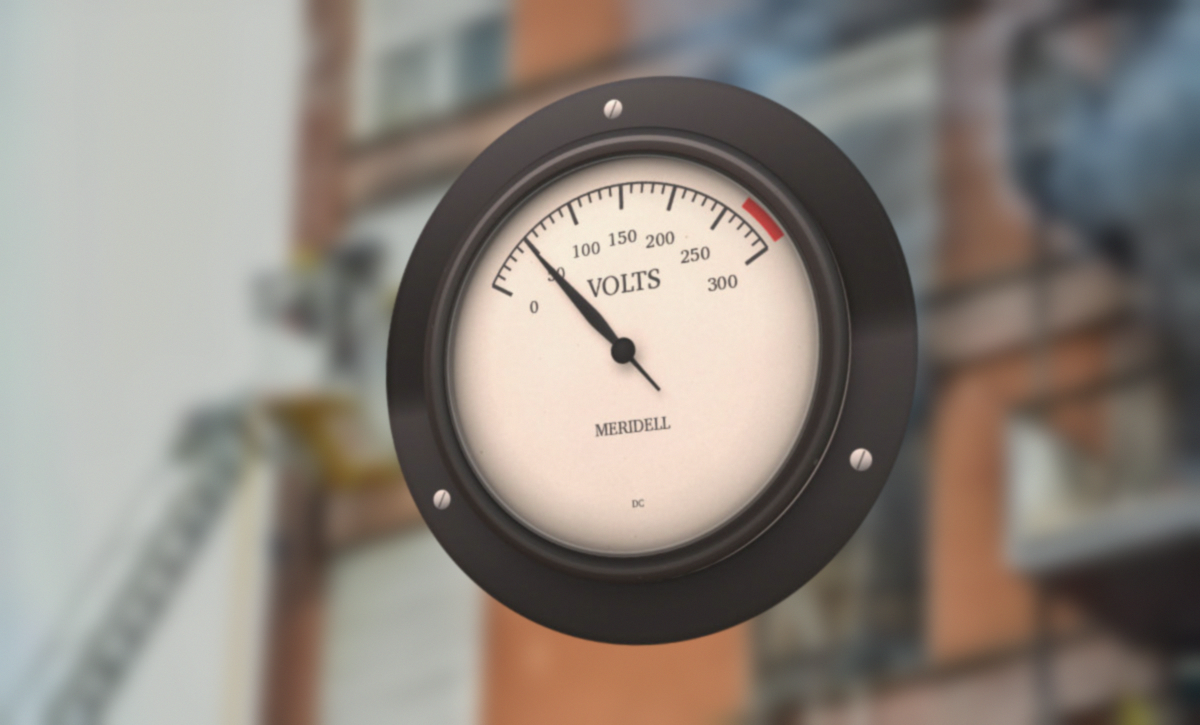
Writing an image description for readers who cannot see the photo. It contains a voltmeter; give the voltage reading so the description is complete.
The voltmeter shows 50 V
